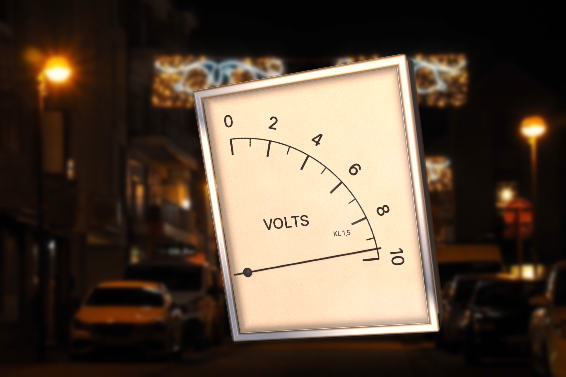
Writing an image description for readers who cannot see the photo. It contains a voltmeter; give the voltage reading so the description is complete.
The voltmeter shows 9.5 V
